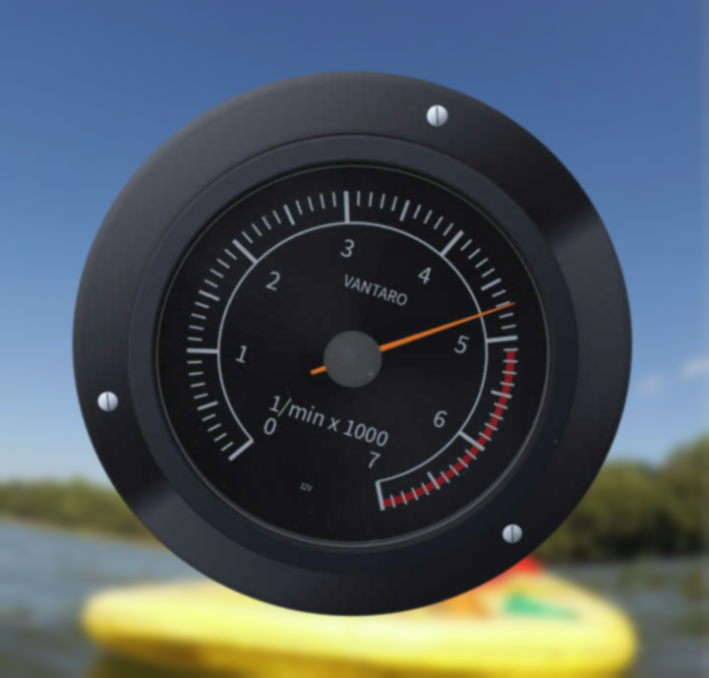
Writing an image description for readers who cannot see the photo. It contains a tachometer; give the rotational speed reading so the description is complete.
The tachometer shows 4700 rpm
